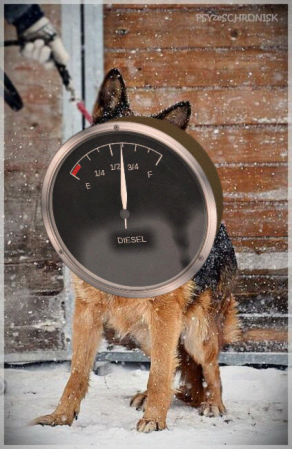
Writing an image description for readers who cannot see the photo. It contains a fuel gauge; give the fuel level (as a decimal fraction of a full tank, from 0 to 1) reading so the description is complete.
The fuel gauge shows 0.625
